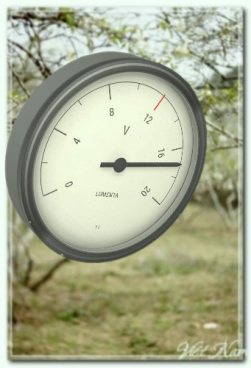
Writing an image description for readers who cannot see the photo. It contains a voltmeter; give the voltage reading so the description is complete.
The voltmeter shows 17 V
